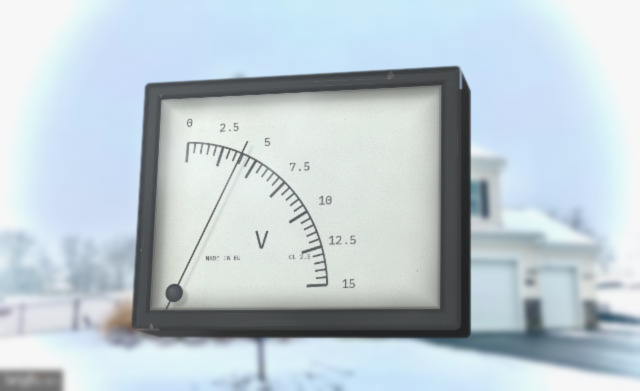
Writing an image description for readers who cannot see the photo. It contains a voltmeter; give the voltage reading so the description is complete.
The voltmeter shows 4 V
